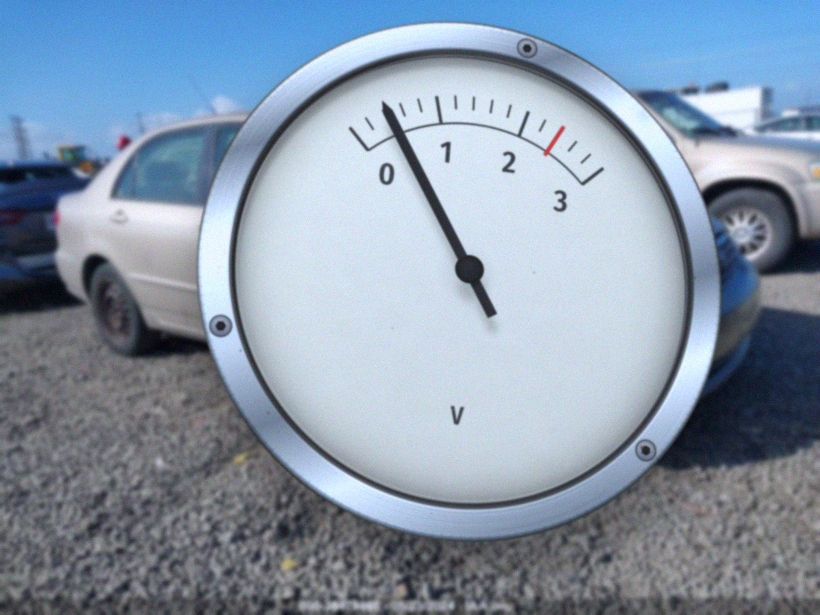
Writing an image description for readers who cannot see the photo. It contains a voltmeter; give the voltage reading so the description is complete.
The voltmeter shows 0.4 V
